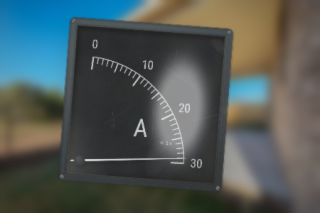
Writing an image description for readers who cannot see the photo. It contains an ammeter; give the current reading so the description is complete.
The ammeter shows 29 A
